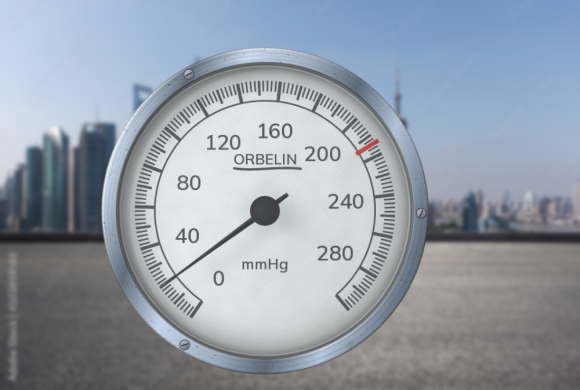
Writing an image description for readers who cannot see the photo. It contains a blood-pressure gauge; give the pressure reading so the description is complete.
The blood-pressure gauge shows 20 mmHg
